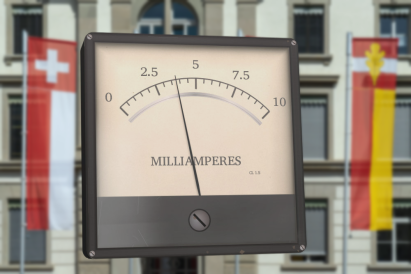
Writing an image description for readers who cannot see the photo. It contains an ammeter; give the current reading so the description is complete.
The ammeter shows 3.75 mA
